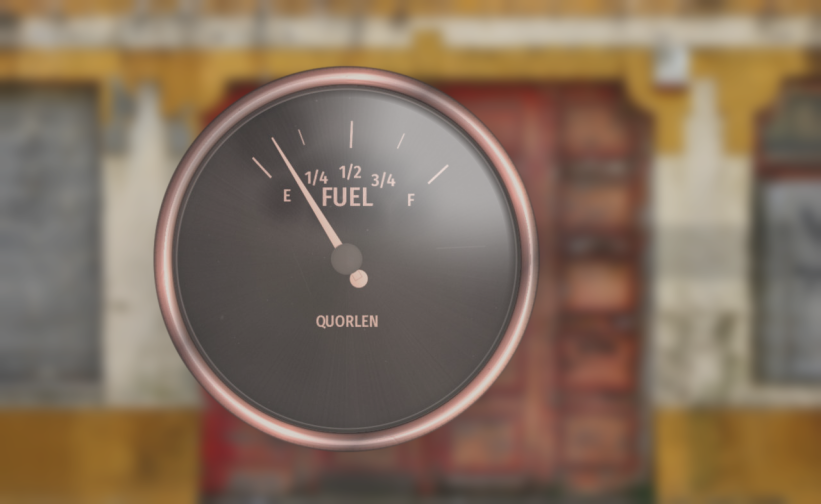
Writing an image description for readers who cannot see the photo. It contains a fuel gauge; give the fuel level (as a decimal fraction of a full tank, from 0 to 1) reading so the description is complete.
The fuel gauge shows 0.125
